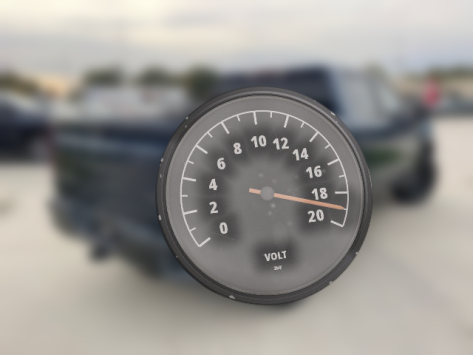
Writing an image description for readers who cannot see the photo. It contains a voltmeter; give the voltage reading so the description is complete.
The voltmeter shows 19 V
